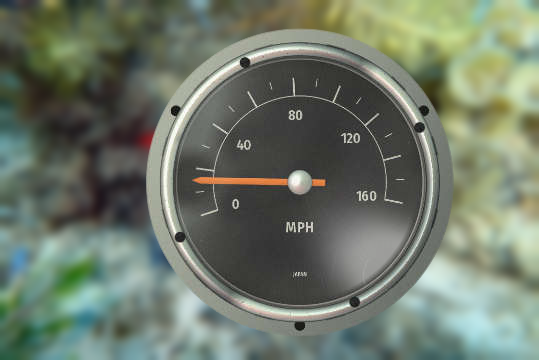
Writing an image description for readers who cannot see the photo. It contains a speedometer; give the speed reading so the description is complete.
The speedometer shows 15 mph
